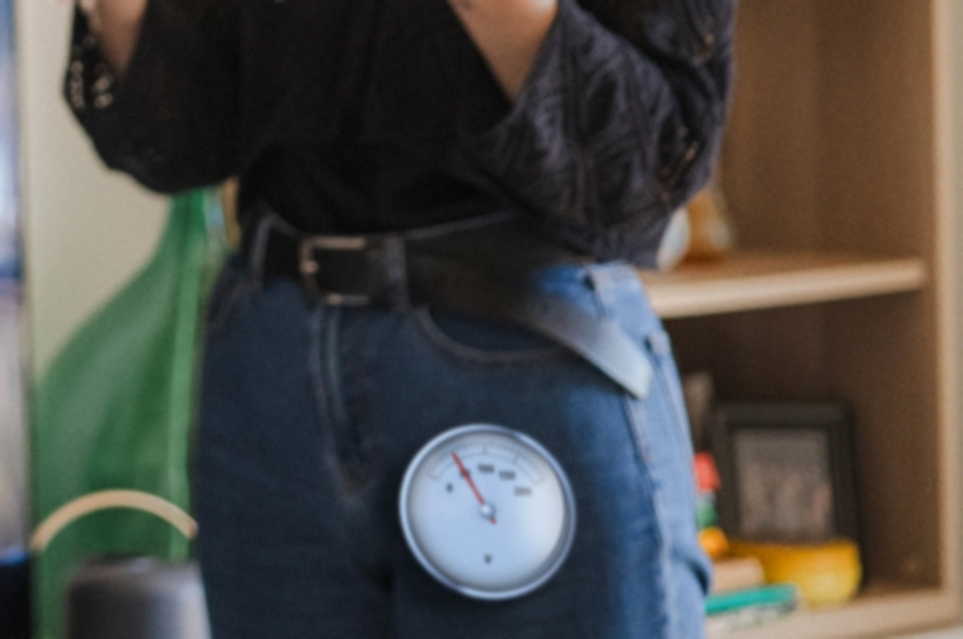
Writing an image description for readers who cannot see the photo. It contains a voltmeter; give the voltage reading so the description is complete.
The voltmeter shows 50 V
